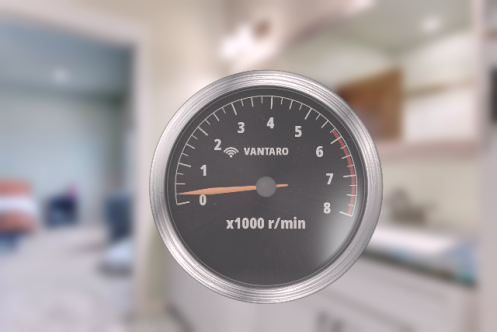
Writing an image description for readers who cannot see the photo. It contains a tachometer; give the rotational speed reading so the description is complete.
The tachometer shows 250 rpm
